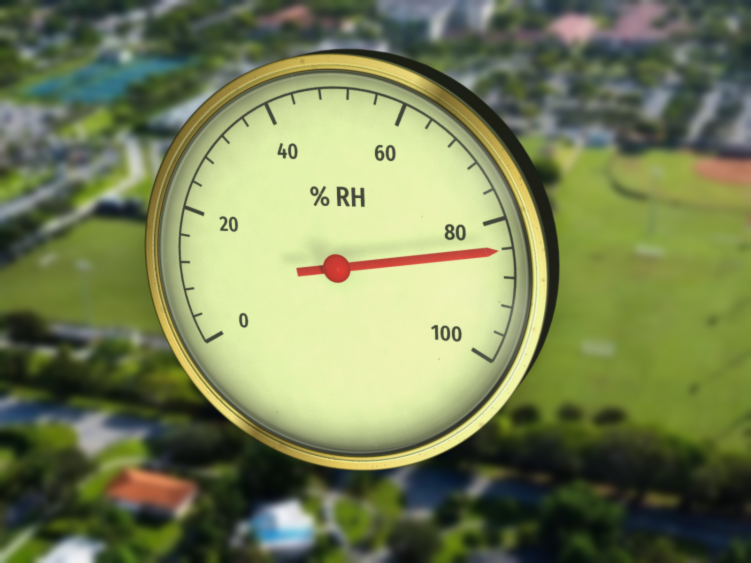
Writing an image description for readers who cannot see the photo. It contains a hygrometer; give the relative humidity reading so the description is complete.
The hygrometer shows 84 %
